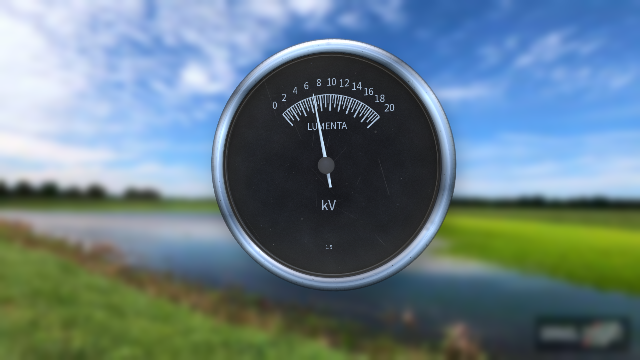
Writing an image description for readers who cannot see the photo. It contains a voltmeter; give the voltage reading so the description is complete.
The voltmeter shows 7 kV
